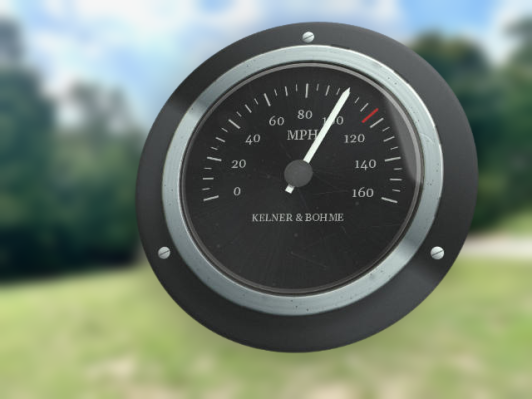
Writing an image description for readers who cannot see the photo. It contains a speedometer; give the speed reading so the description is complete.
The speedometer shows 100 mph
